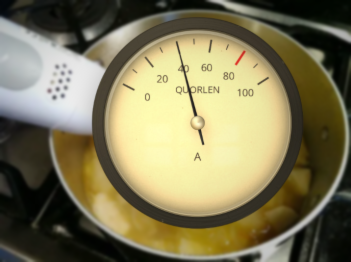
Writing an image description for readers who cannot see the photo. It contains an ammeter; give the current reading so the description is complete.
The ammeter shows 40 A
